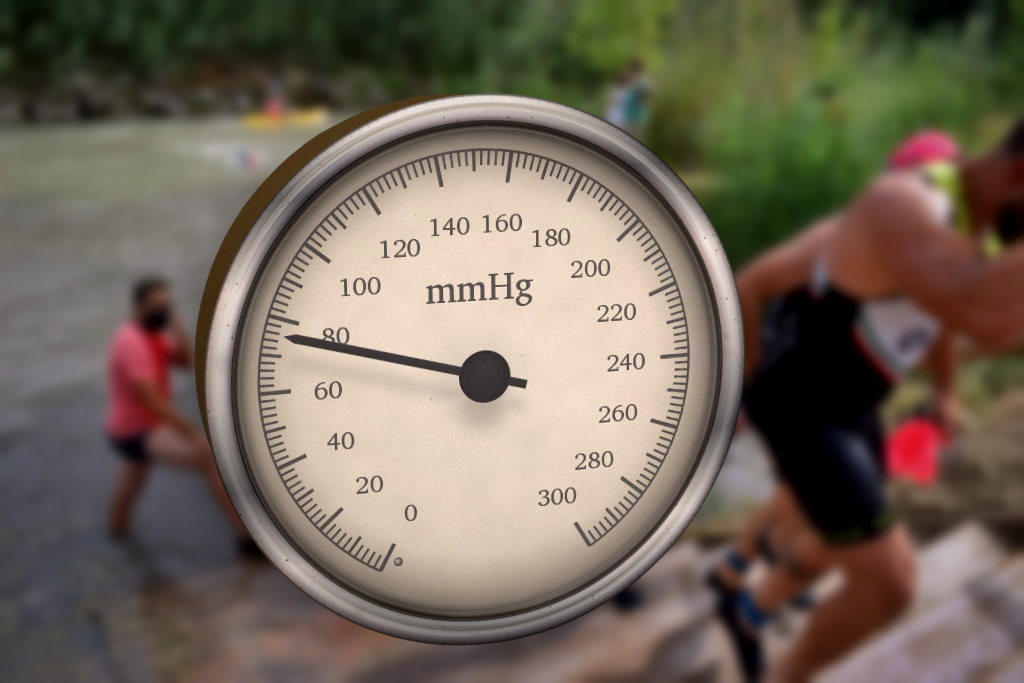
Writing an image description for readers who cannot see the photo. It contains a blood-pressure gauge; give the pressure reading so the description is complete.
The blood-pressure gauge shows 76 mmHg
